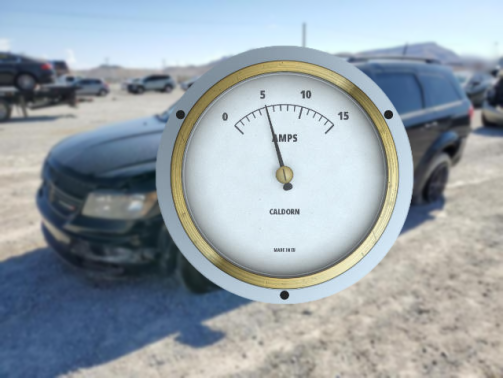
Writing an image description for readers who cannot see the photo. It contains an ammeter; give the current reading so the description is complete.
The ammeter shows 5 A
